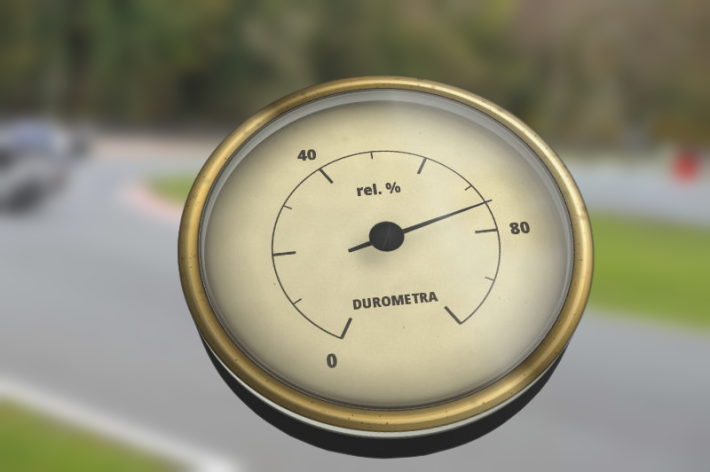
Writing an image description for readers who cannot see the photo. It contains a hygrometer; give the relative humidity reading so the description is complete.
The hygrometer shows 75 %
